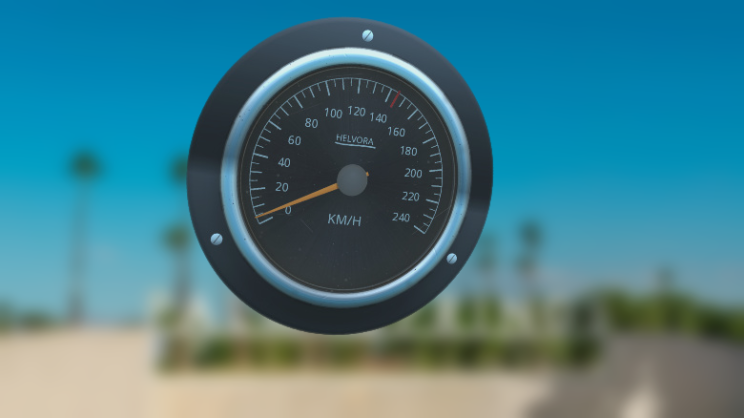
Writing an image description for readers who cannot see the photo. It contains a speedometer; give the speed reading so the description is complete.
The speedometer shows 5 km/h
